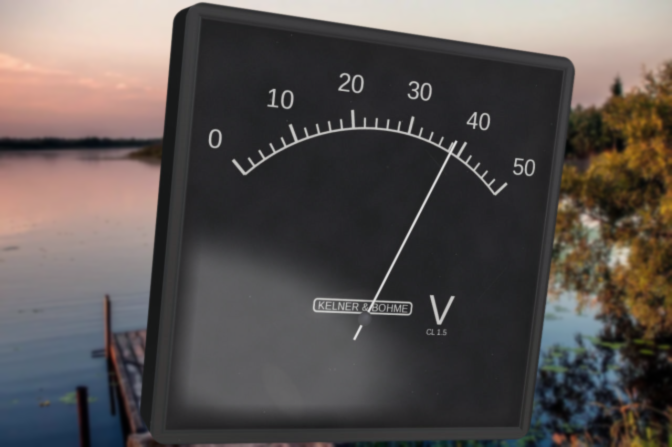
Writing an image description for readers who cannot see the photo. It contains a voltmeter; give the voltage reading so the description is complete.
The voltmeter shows 38 V
